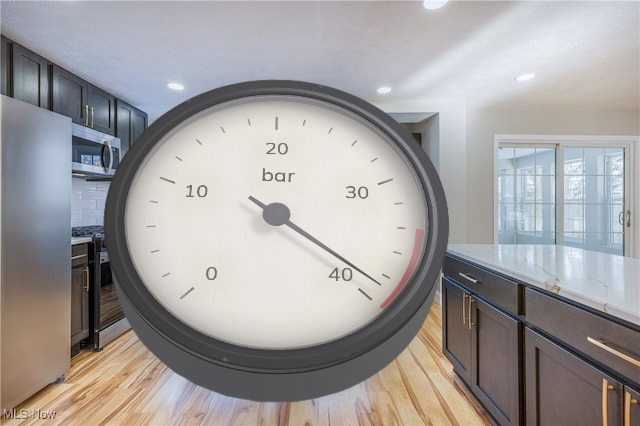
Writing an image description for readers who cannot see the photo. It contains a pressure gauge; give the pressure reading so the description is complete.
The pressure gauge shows 39 bar
